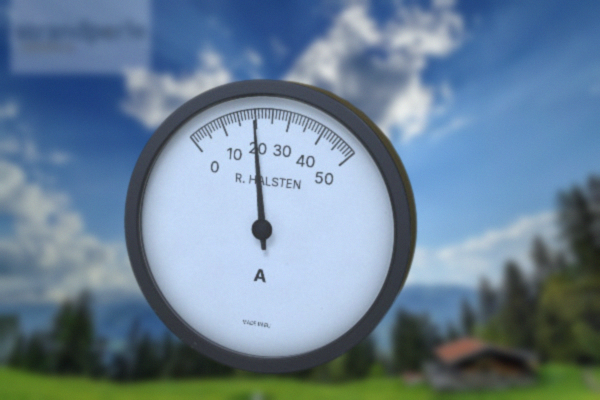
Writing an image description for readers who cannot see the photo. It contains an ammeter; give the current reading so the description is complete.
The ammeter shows 20 A
